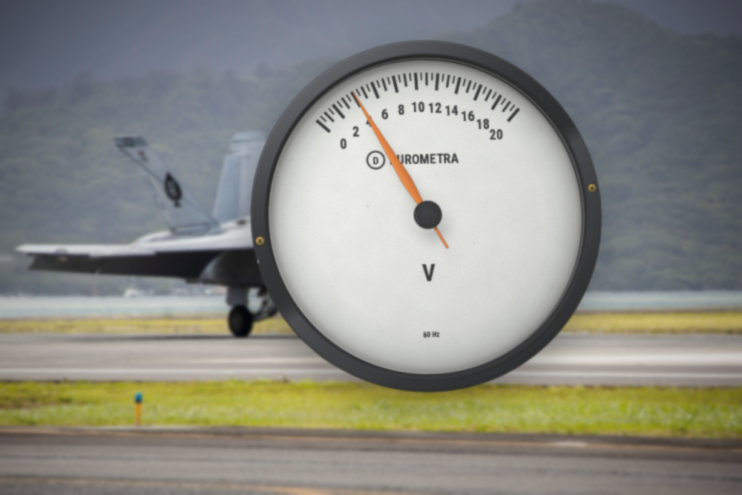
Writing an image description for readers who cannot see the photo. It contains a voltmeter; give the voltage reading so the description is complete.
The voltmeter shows 4 V
